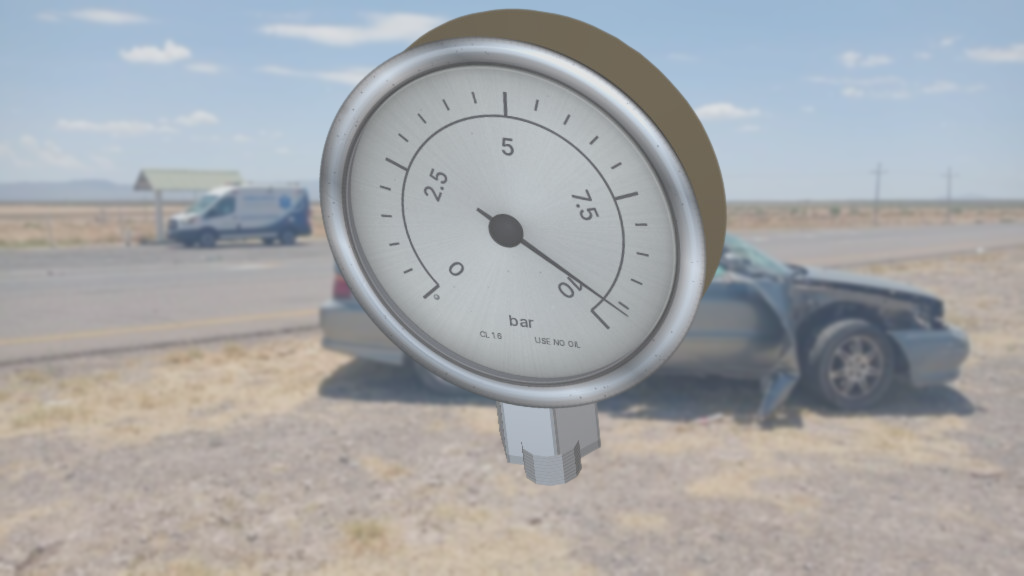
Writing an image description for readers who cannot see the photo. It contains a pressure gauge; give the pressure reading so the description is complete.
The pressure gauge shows 9.5 bar
